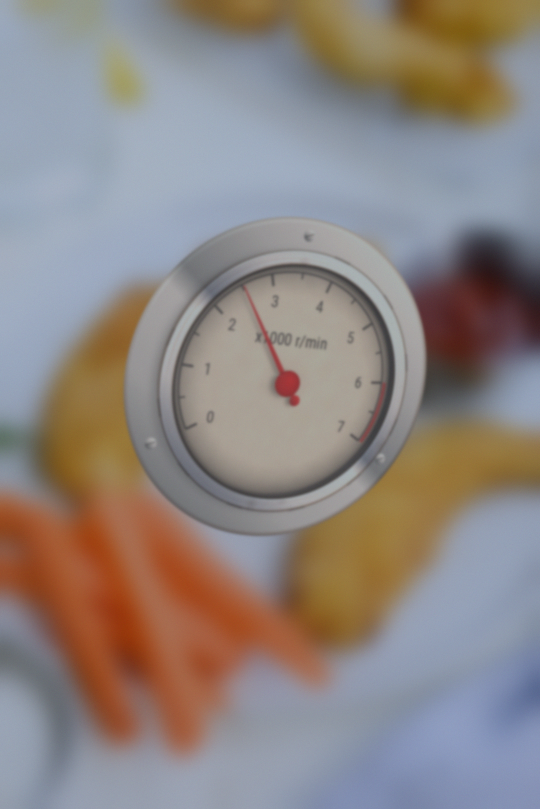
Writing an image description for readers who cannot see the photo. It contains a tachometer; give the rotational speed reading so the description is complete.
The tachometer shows 2500 rpm
